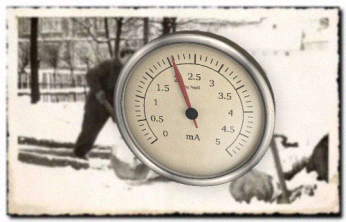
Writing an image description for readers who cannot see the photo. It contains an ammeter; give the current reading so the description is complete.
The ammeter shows 2.1 mA
